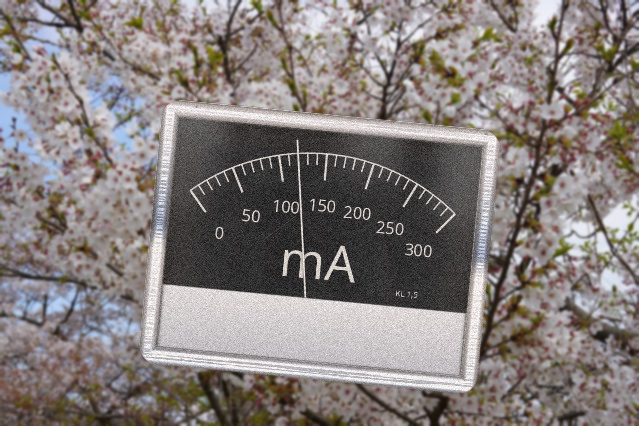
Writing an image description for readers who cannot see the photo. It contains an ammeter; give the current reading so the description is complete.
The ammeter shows 120 mA
